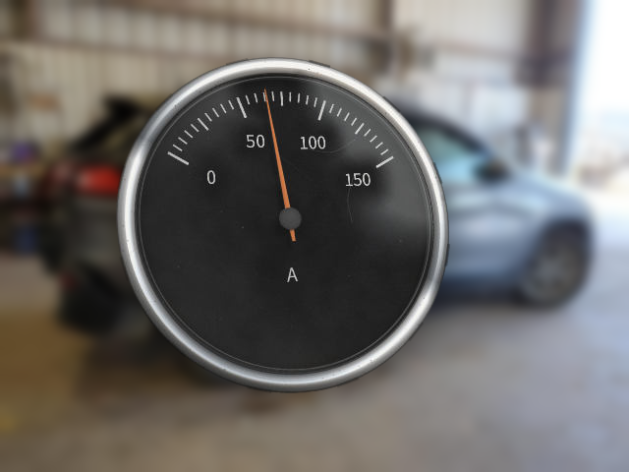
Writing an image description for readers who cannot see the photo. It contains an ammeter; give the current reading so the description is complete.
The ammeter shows 65 A
